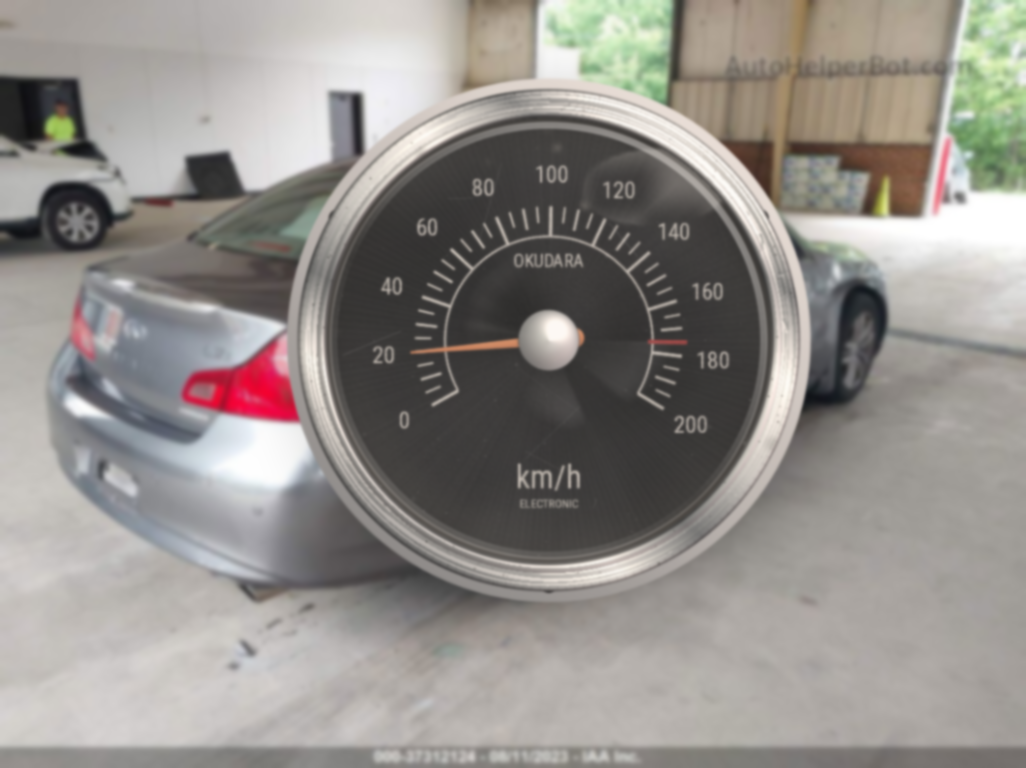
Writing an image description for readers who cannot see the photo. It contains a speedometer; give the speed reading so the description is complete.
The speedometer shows 20 km/h
